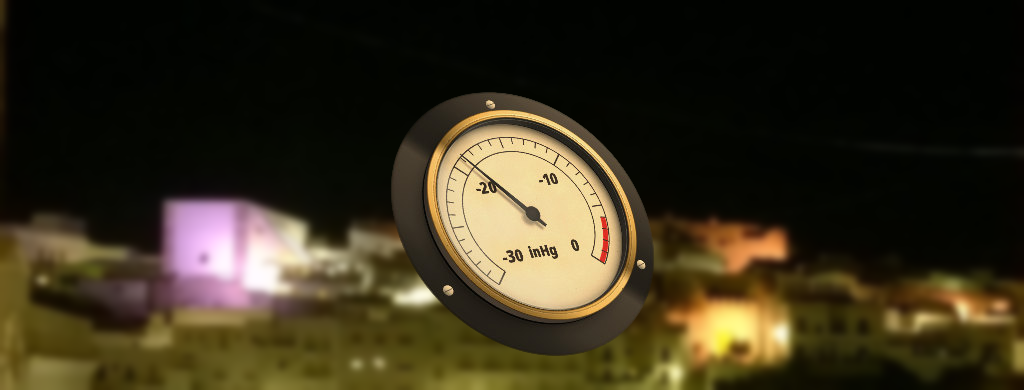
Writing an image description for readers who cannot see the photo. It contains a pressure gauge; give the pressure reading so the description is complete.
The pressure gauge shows -19 inHg
